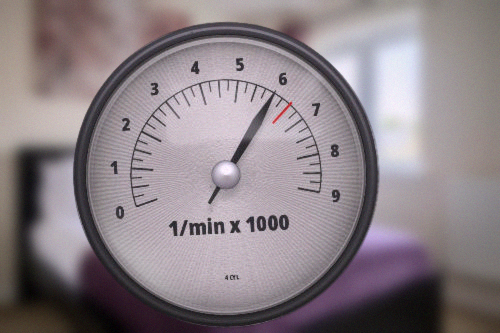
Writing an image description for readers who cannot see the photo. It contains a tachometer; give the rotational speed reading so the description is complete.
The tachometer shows 6000 rpm
